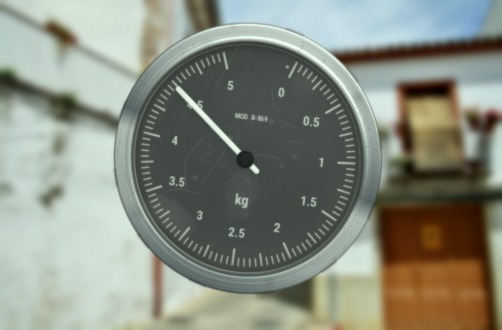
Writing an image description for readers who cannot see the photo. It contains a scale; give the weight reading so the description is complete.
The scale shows 4.5 kg
